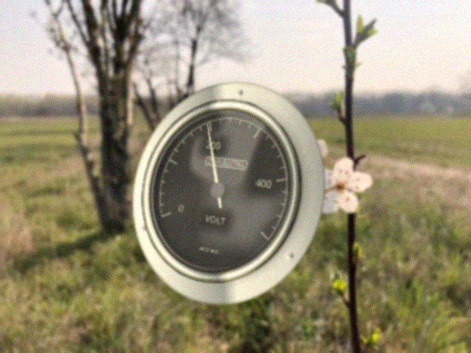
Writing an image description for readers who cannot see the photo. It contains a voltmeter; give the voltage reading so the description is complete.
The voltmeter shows 200 V
